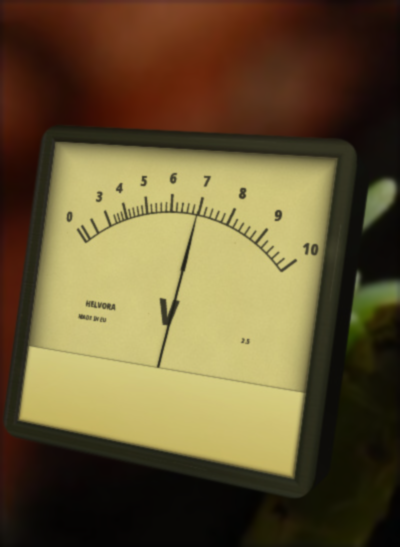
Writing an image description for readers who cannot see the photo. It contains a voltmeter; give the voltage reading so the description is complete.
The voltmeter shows 7 V
